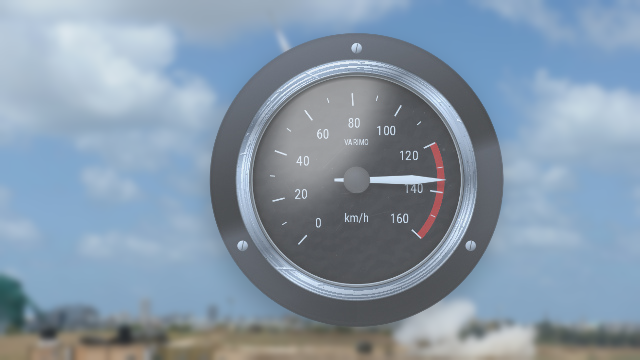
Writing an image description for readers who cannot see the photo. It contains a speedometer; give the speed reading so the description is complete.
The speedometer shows 135 km/h
